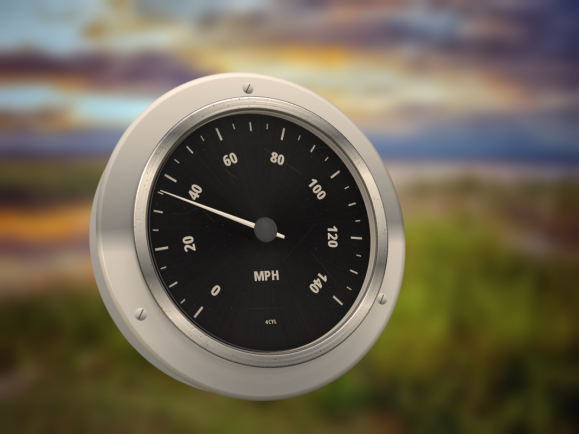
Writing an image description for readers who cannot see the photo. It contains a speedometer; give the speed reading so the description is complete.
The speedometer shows 35 mph
